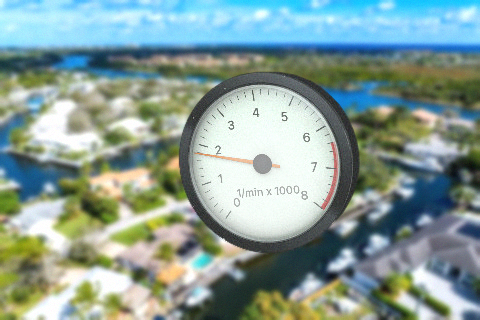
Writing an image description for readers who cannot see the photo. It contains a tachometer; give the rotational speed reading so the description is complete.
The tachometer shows 1800 rpm
